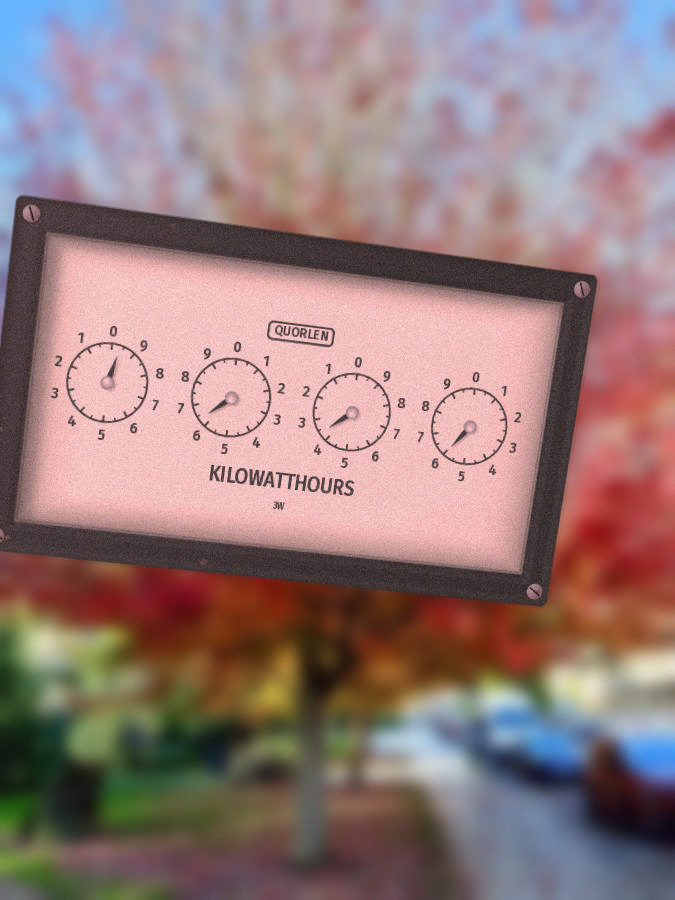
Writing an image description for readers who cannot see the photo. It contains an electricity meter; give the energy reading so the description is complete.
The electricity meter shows 9636 kWh
